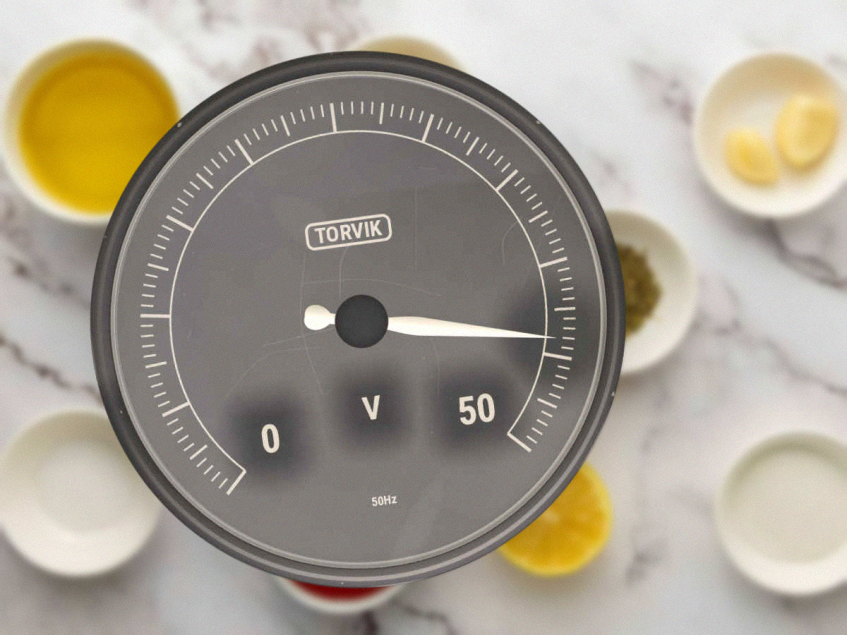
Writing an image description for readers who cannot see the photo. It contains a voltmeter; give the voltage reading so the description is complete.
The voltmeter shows 44 V
